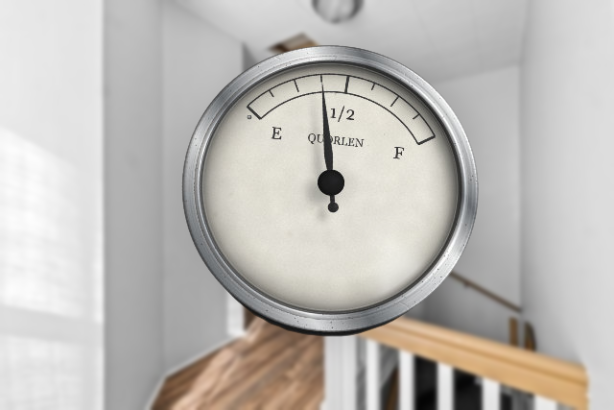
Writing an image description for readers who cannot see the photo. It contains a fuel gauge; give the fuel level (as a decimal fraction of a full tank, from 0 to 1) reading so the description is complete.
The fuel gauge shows 0.375
